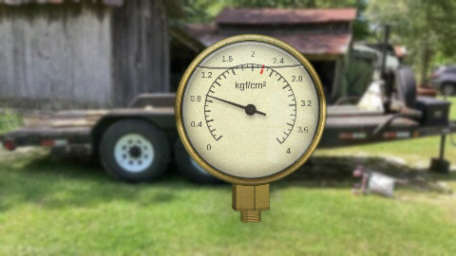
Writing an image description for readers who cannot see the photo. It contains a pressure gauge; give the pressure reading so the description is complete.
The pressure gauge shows 0.9 kg/cm²
